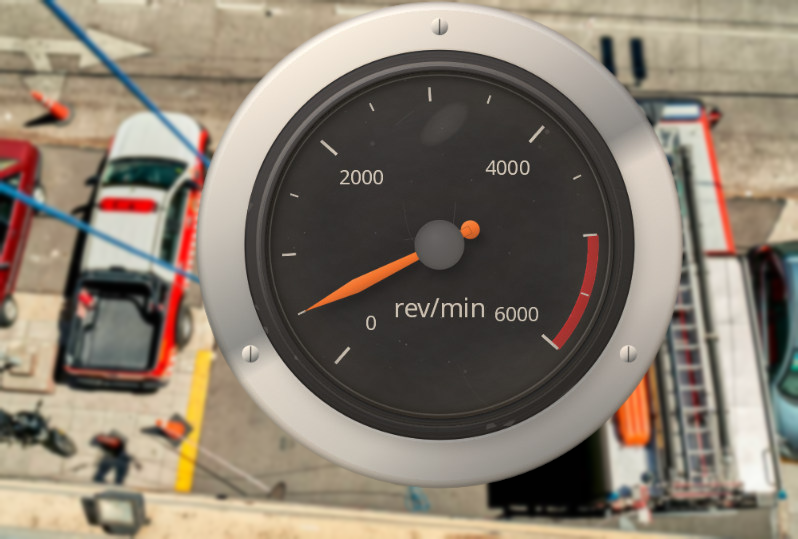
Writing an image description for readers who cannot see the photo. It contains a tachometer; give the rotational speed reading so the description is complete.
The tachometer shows 500 rpm
